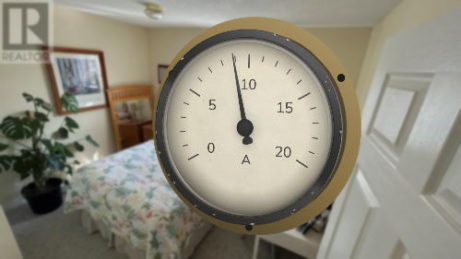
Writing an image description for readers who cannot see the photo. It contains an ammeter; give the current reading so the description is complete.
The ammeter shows 9 A
